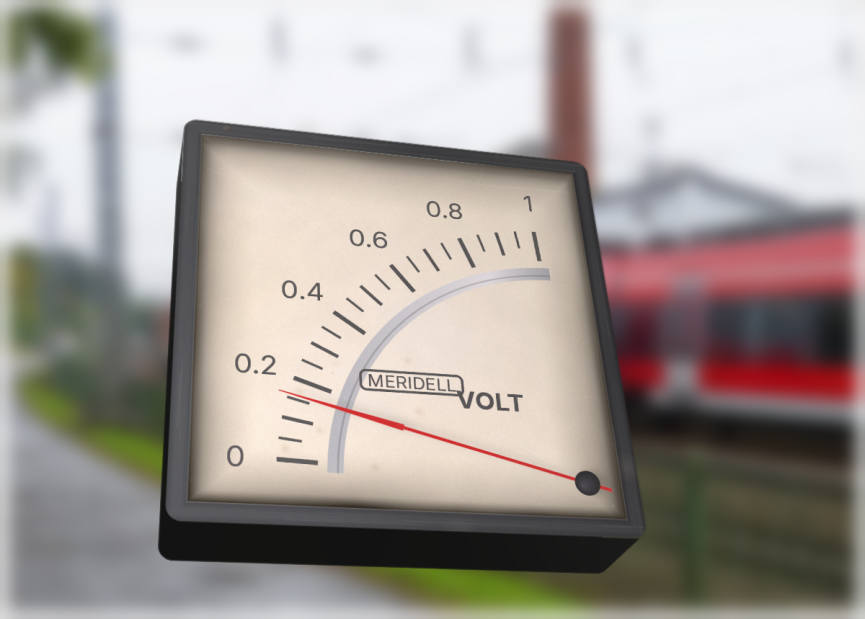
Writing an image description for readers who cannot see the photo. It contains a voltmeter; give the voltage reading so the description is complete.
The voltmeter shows 0.15 V
